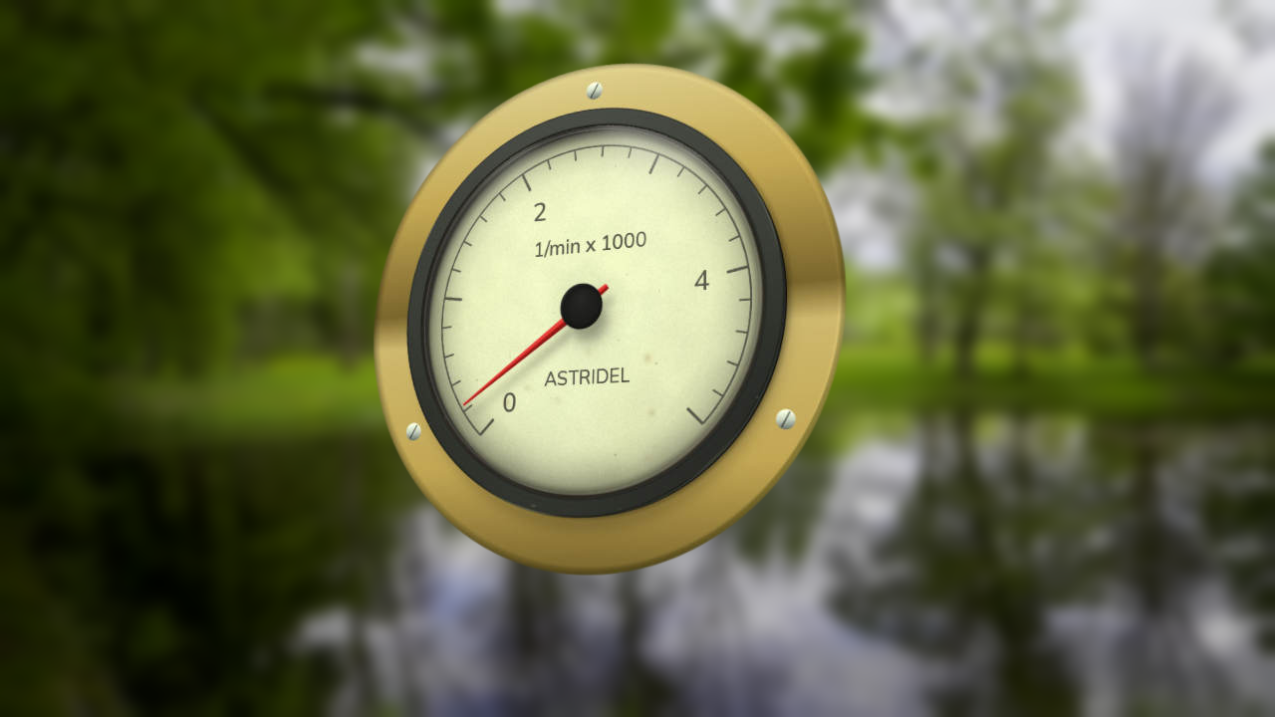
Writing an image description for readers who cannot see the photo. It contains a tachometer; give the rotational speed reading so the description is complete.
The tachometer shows 200 rpm
